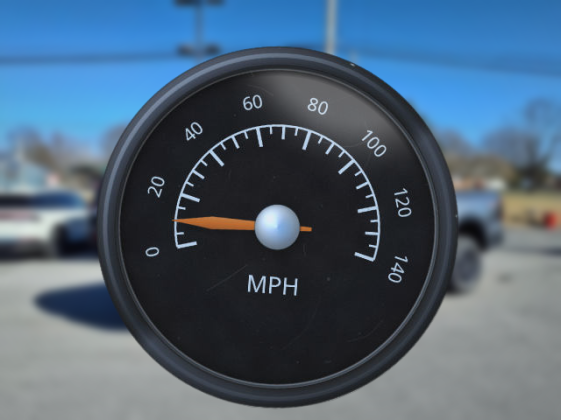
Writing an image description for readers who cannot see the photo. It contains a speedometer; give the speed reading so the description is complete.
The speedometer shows 10 mph
